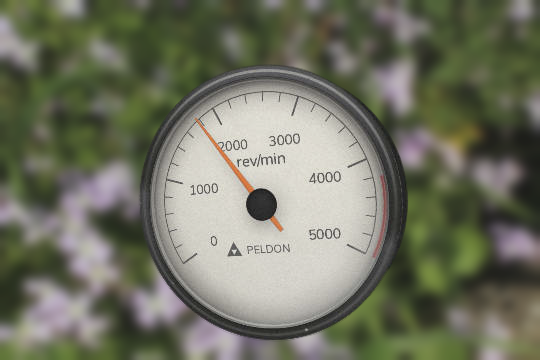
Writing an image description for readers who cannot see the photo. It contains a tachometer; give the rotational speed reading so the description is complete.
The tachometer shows 1800 rpm
